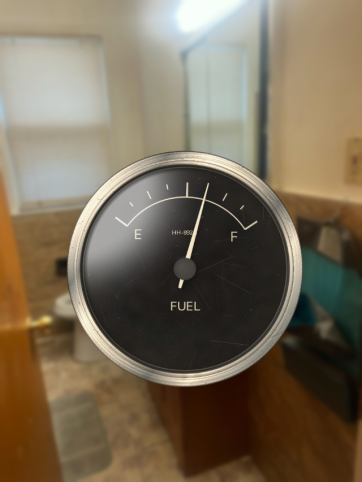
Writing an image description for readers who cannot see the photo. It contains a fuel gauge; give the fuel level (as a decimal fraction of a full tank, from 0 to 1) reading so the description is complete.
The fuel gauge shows 0.625
